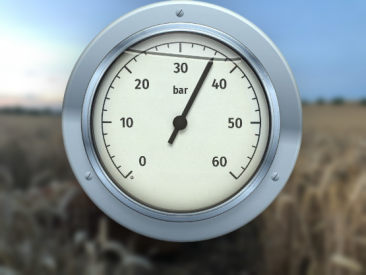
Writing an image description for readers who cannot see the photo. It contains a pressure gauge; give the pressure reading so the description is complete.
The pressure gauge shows 36 bar
